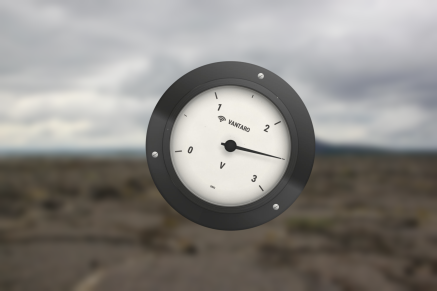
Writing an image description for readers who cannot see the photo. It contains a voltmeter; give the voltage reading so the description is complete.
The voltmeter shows 2.5 V
